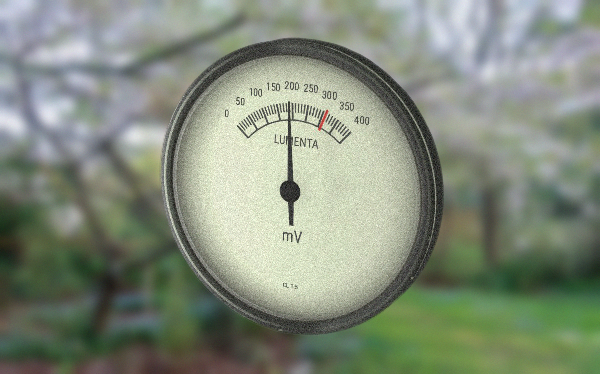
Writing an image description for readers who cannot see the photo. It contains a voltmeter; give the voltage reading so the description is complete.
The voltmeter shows 200 mV
